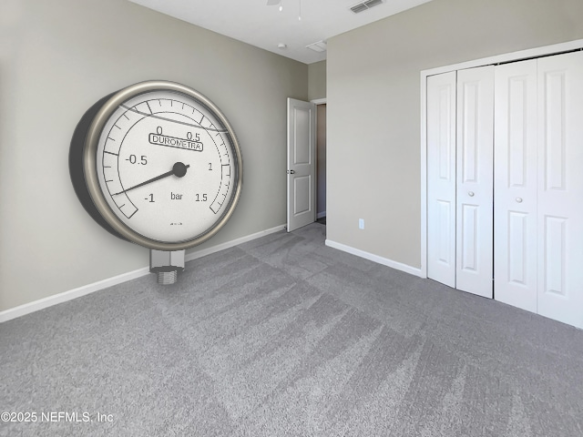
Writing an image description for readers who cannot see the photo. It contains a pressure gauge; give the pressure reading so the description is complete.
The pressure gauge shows -0.8 bar
